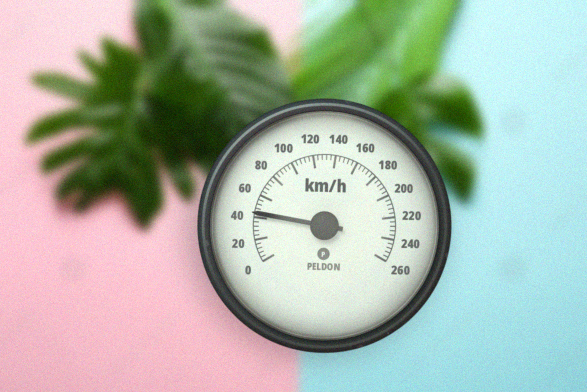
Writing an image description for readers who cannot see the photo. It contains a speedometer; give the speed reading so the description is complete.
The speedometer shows 44 km/h
